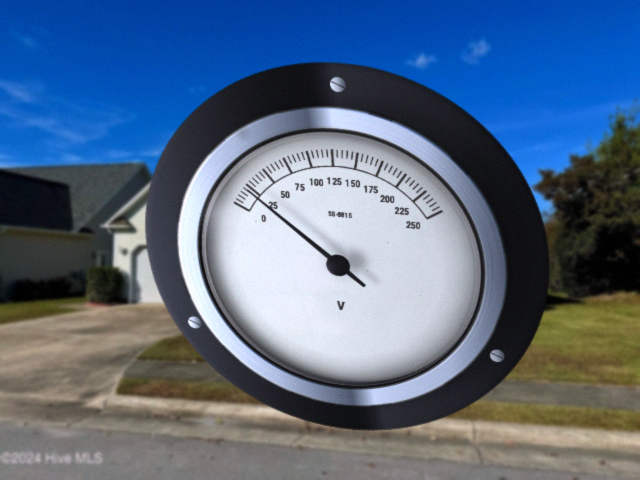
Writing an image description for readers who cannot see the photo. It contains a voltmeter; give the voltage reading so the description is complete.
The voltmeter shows 25 V
